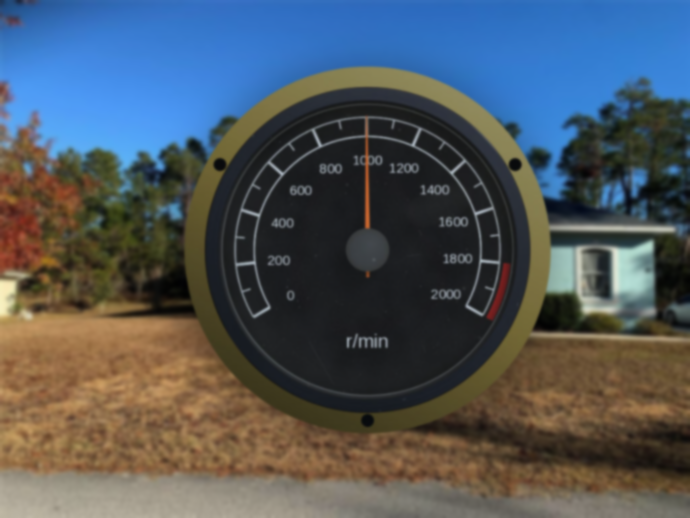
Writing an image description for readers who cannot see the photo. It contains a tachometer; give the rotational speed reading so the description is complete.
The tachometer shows 1000 rpm
